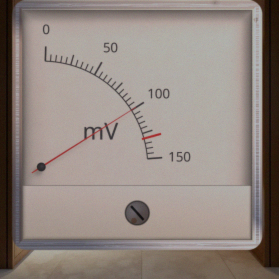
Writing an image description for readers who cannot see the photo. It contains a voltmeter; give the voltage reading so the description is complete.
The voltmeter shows 100 mV
